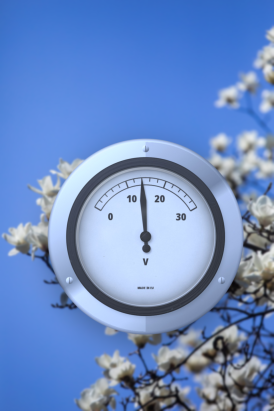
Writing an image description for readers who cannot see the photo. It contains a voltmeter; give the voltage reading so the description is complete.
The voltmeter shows 14 V
